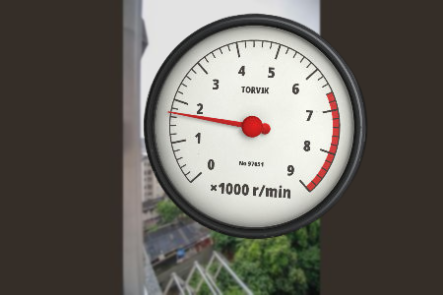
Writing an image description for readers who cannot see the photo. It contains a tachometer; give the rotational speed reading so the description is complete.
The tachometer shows 1700 rpm
